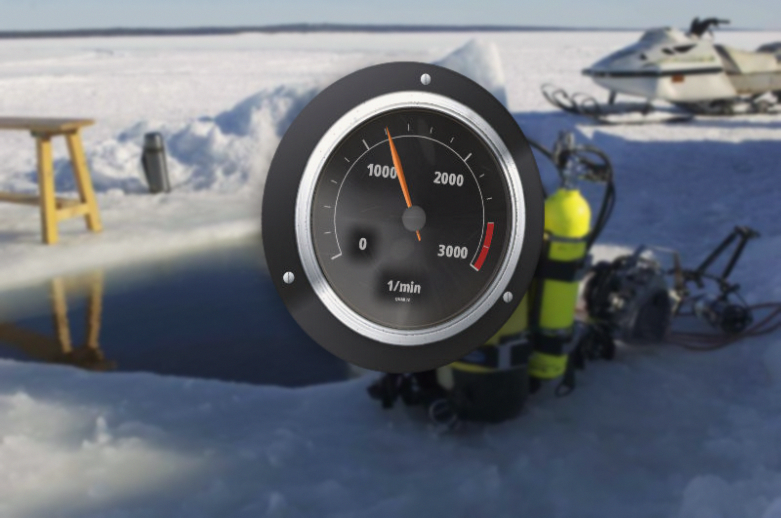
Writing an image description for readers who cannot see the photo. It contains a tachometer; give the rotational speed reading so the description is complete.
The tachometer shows 1200 rpm
